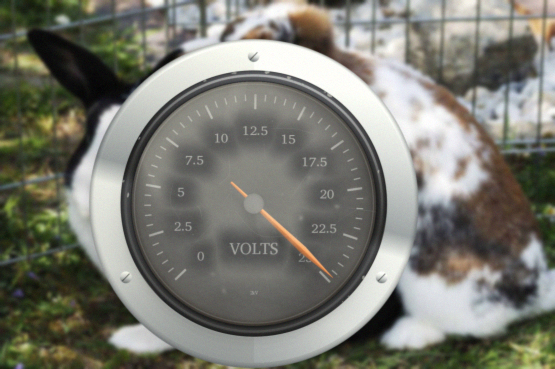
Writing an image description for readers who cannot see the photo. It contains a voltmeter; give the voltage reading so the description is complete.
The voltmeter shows 24.75 V
